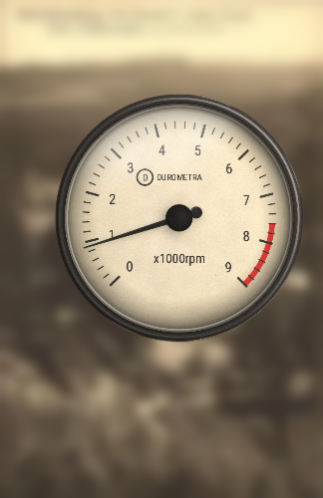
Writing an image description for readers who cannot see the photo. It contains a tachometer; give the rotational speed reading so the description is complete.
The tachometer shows 900 rpm
